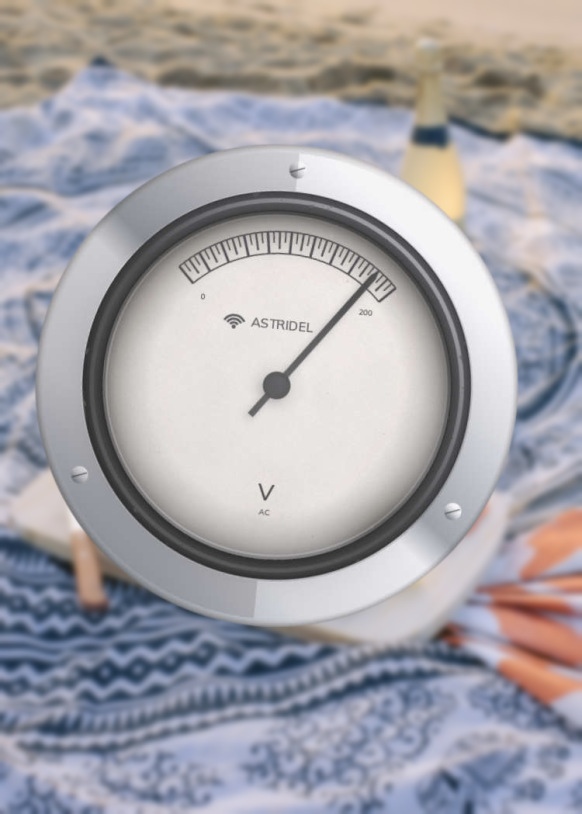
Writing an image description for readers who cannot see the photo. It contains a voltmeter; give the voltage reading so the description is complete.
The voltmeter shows 180 V
